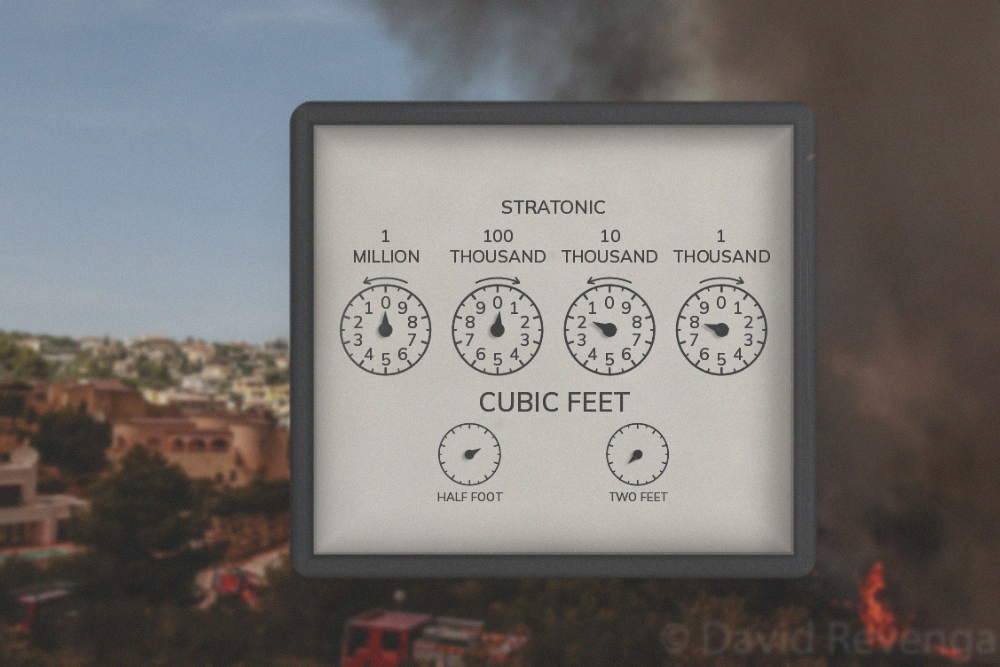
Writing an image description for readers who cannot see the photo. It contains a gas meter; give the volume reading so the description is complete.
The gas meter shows 1800 ft³
